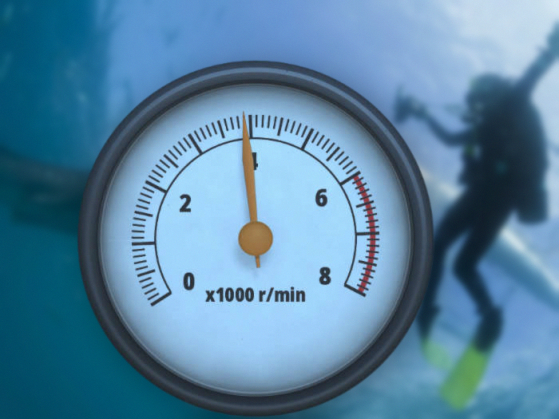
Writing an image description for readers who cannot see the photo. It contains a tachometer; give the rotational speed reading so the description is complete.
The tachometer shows 3900 rpm
